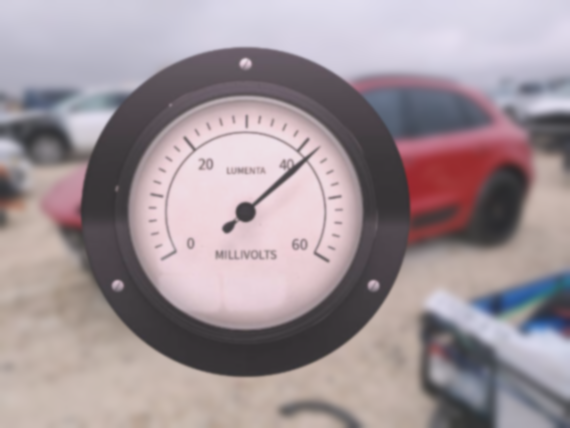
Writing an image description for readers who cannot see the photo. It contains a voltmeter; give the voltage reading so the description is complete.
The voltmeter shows 42 mV
